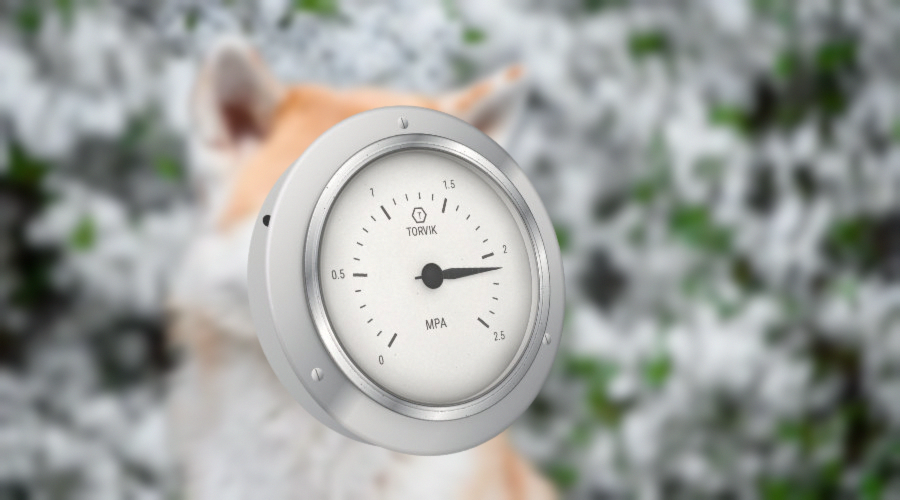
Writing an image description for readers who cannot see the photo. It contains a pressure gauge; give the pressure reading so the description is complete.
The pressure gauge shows 2.1 MPa
